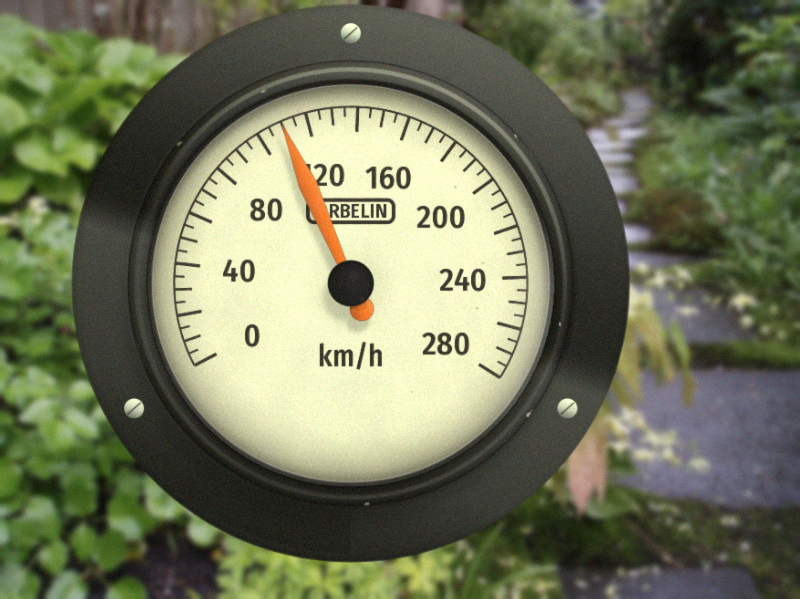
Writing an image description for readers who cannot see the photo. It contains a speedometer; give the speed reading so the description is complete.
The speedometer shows 110 km/h
